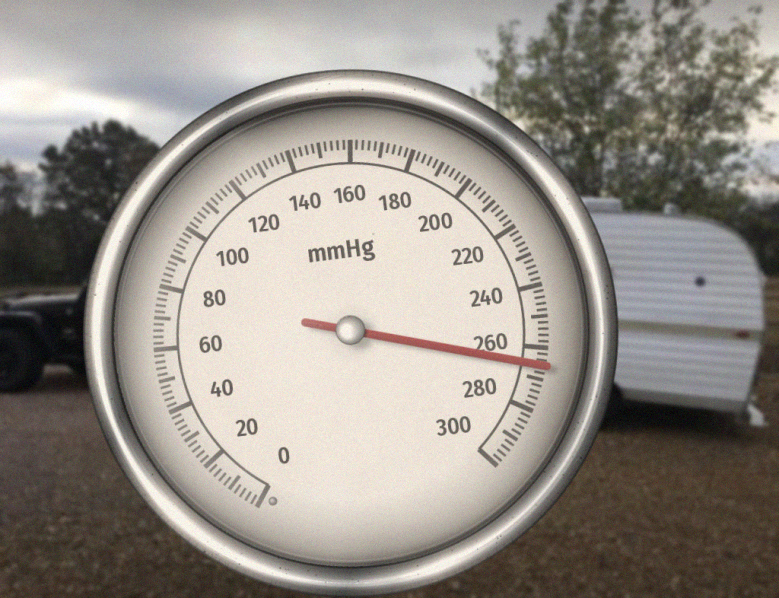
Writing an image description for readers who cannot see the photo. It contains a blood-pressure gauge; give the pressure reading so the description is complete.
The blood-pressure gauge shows 266 mmHg
